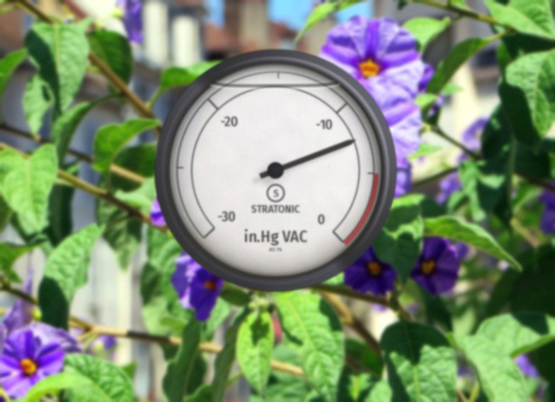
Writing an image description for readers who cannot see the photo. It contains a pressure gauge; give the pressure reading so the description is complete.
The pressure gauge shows -7.5 inHg
